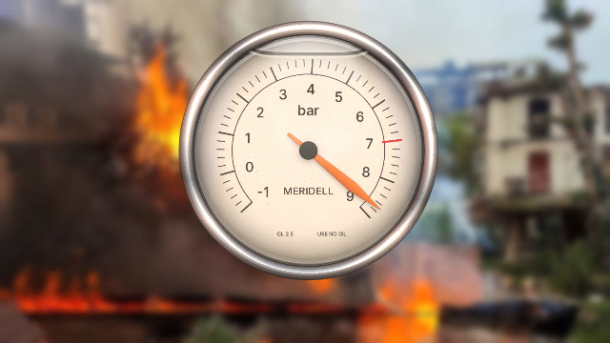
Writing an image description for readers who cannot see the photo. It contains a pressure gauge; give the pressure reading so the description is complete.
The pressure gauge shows 8.7 bar
